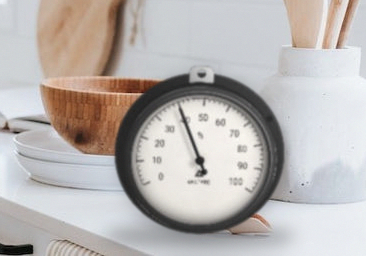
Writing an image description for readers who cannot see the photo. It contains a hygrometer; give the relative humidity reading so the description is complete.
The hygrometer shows 40 %
